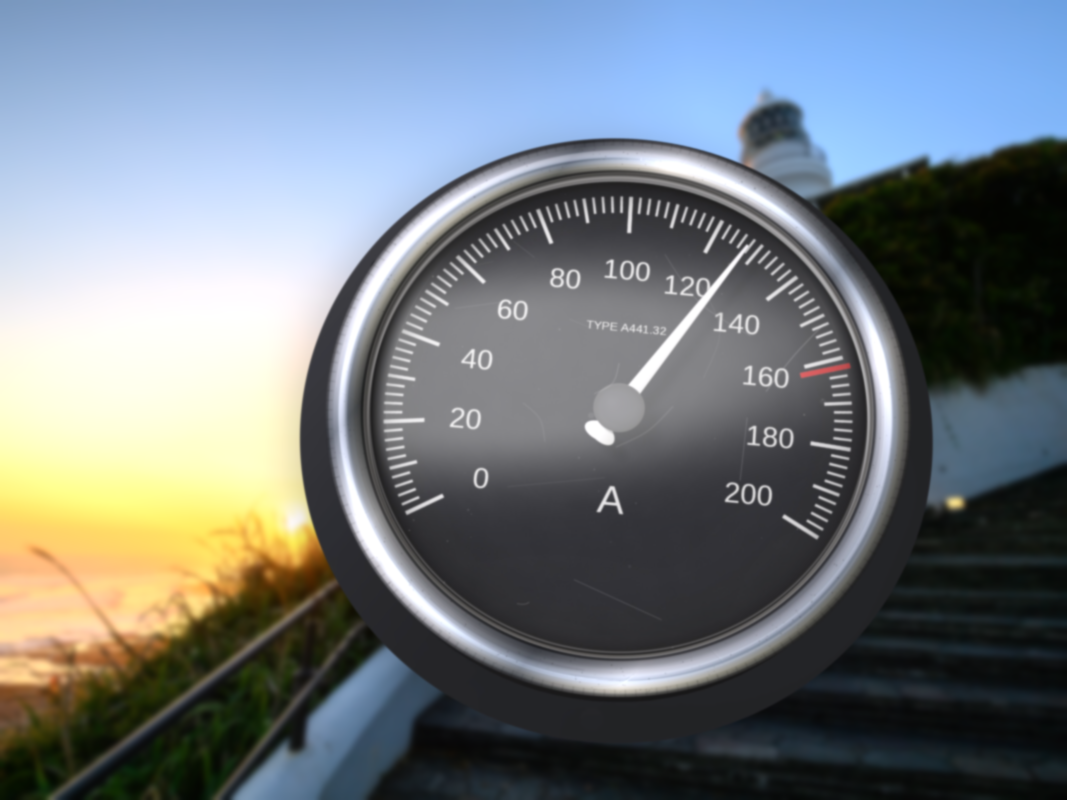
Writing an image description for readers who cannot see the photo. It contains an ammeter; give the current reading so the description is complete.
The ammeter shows 128 A
